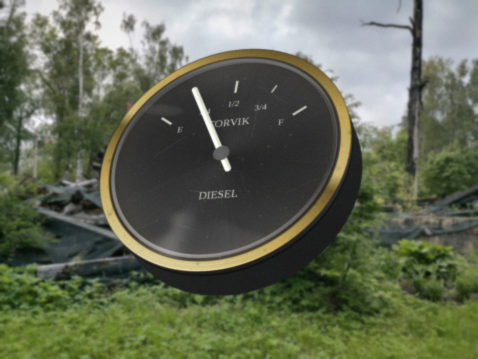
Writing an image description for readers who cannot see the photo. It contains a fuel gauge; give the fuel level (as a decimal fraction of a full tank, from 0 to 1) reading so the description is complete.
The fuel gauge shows 0.25
